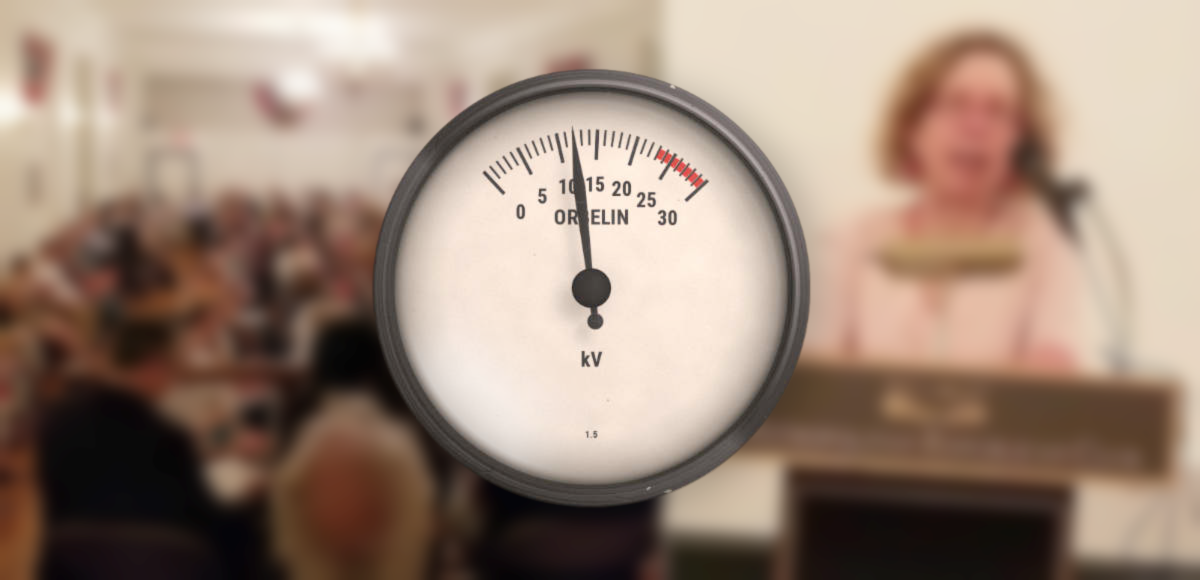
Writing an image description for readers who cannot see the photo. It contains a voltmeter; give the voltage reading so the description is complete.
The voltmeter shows 12 kV
